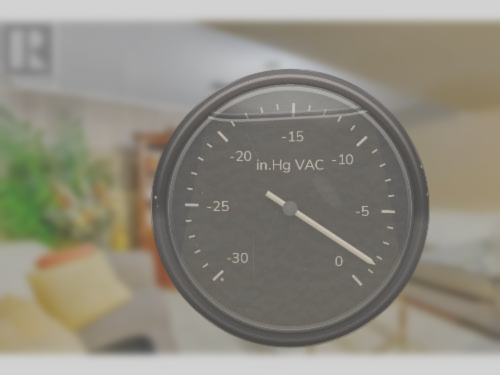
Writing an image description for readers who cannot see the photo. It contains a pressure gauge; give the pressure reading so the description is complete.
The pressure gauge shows -1.5 inHg
